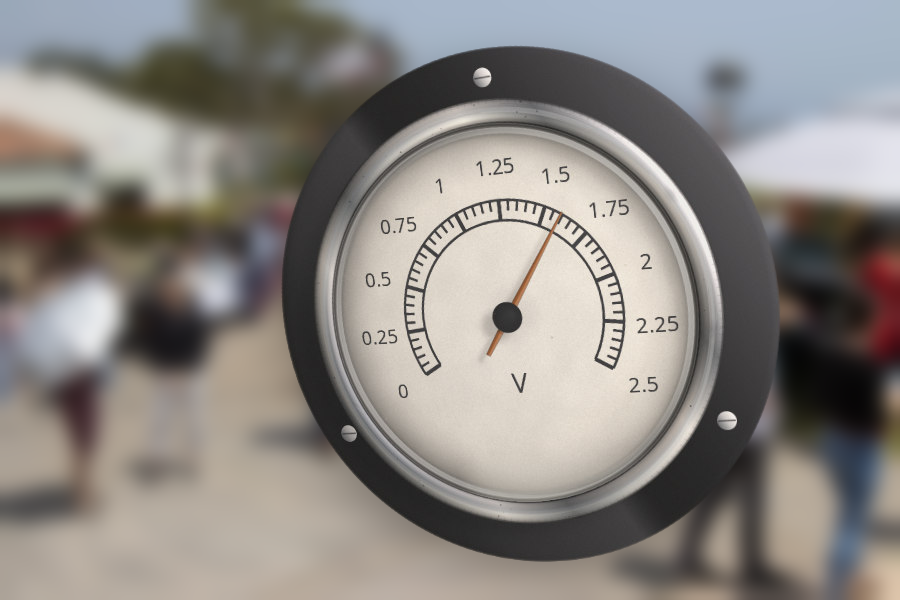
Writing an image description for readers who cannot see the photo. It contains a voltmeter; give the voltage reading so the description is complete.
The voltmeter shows 1.6 V
